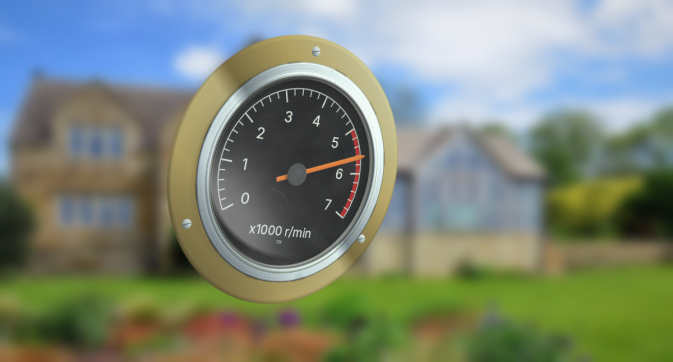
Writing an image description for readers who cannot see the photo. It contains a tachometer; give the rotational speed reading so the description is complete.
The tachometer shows 5600 rpm
